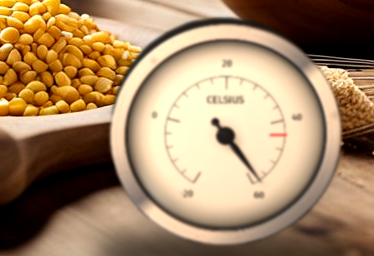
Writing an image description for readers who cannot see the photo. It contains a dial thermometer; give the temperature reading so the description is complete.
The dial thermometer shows 58 °C
